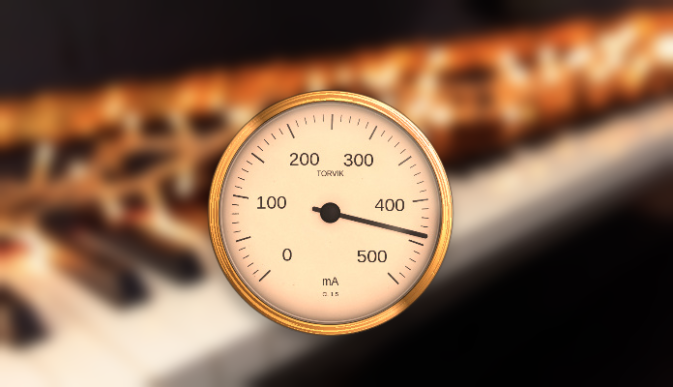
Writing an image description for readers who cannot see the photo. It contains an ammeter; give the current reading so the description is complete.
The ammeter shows 440 mA
